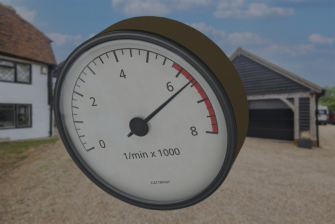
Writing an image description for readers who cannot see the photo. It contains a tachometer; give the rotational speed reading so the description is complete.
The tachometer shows 6375 rpm
